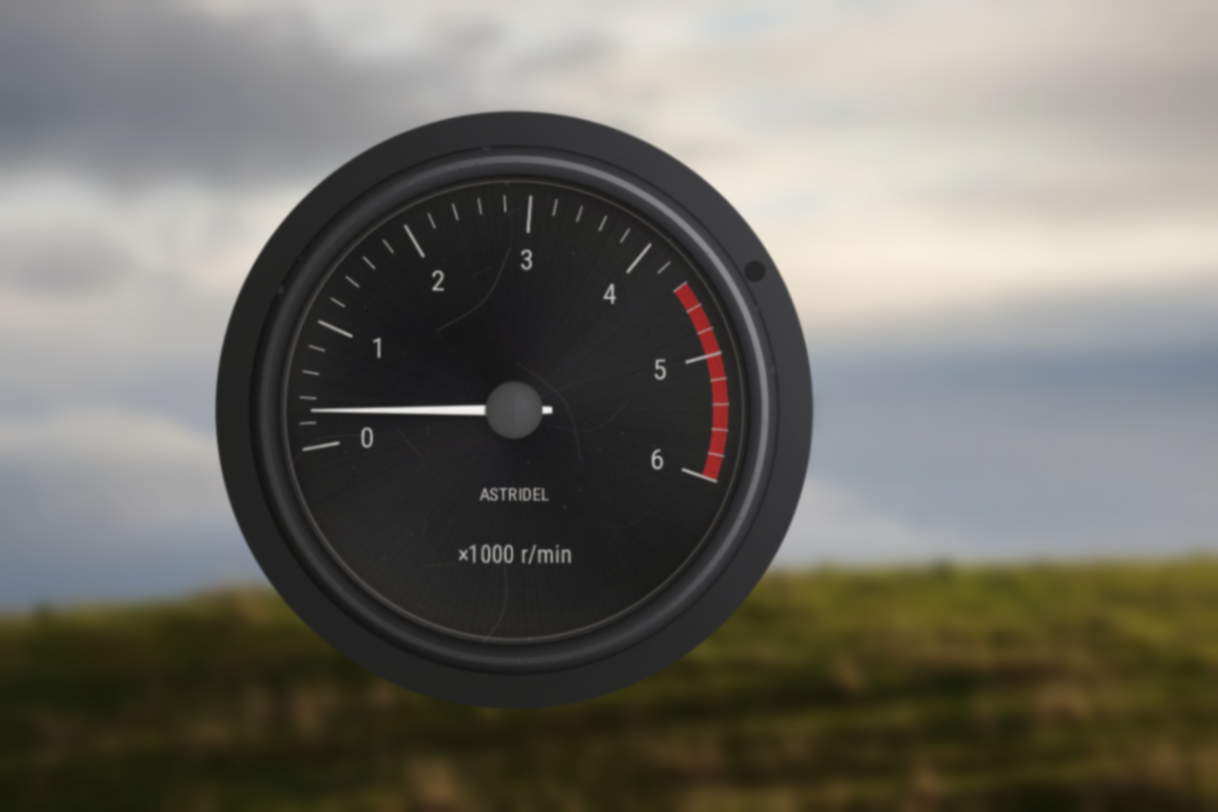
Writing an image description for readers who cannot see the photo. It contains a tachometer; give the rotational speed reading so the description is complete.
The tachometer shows 300 rpm
